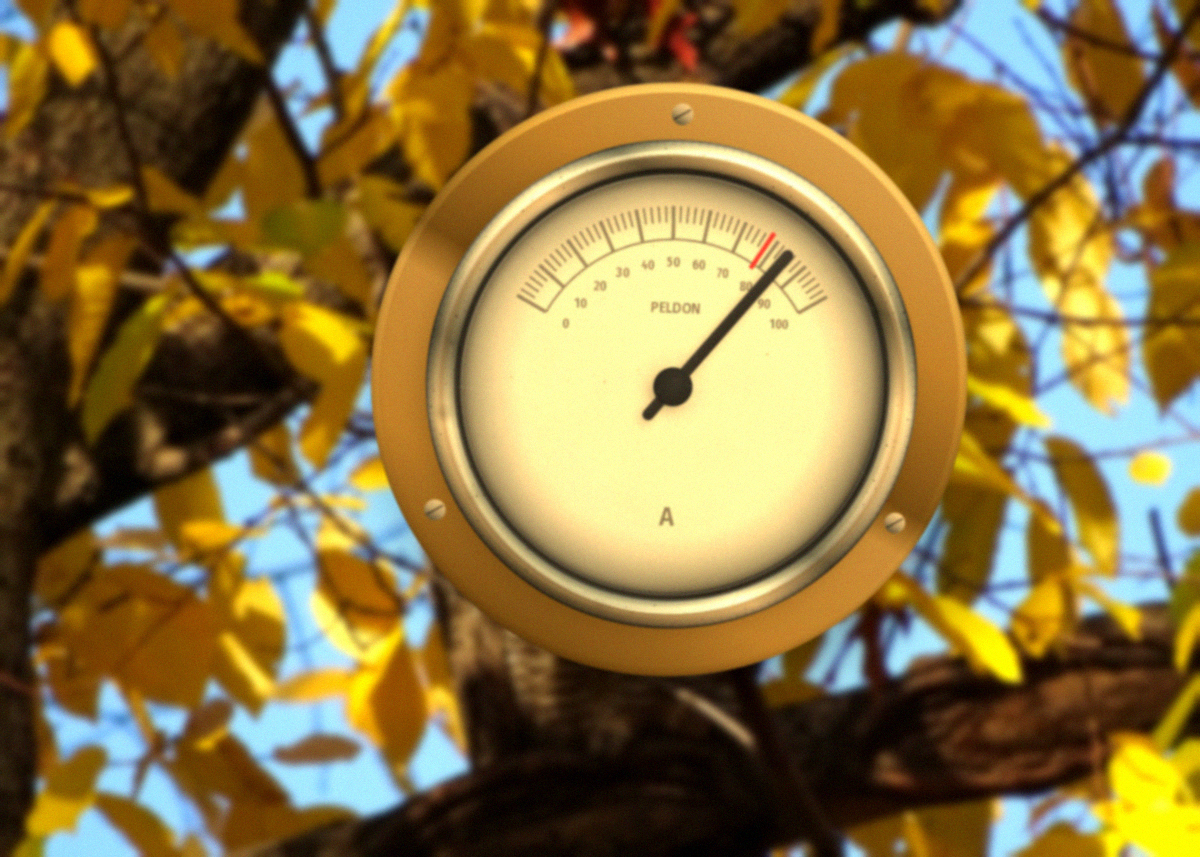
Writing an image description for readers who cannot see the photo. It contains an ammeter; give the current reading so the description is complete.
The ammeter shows 84 A
